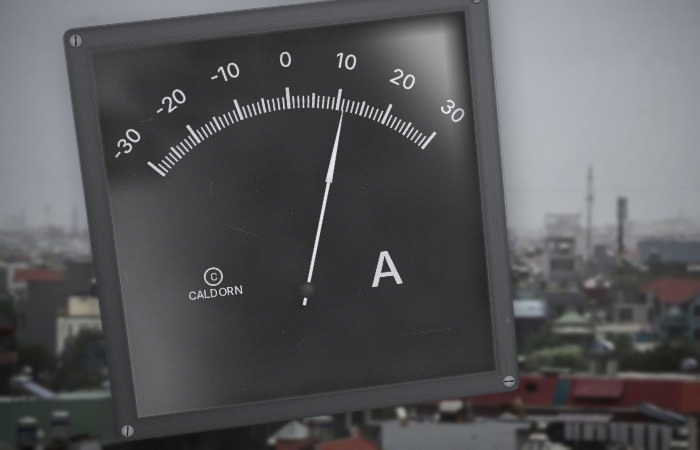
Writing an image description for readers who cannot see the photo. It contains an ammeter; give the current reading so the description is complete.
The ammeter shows 11 A
